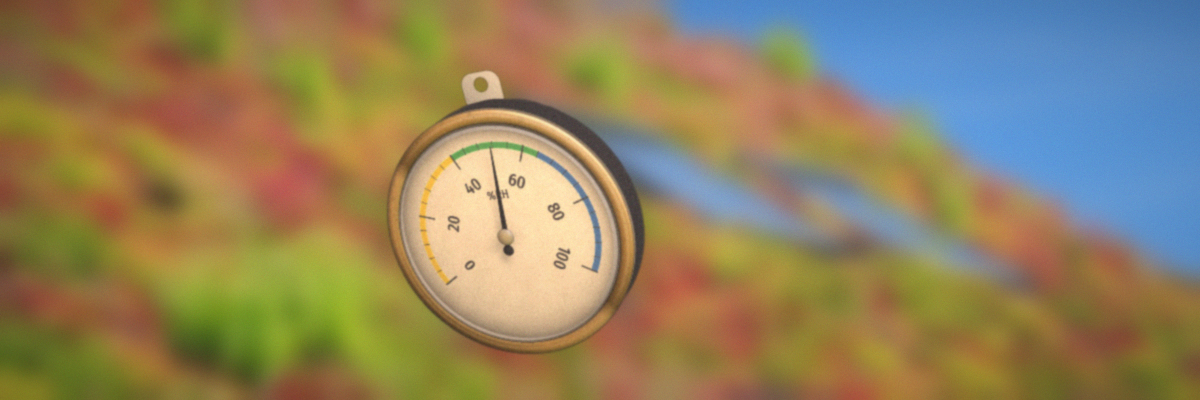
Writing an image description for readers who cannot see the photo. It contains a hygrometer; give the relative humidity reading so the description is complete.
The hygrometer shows 52 %
